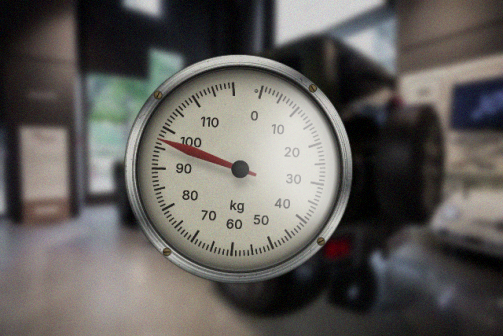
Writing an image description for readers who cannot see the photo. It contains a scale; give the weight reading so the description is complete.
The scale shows 97 kg
